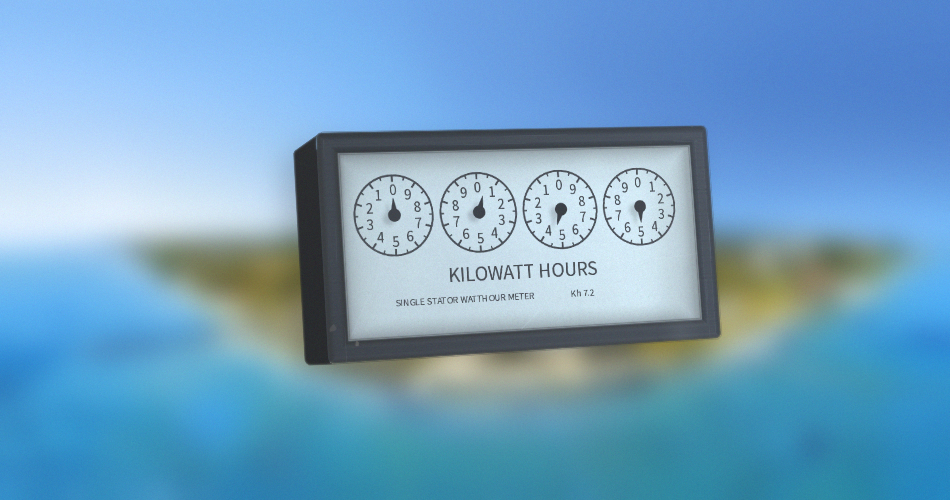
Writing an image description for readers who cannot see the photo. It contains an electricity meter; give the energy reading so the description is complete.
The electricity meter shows 45 kWh
